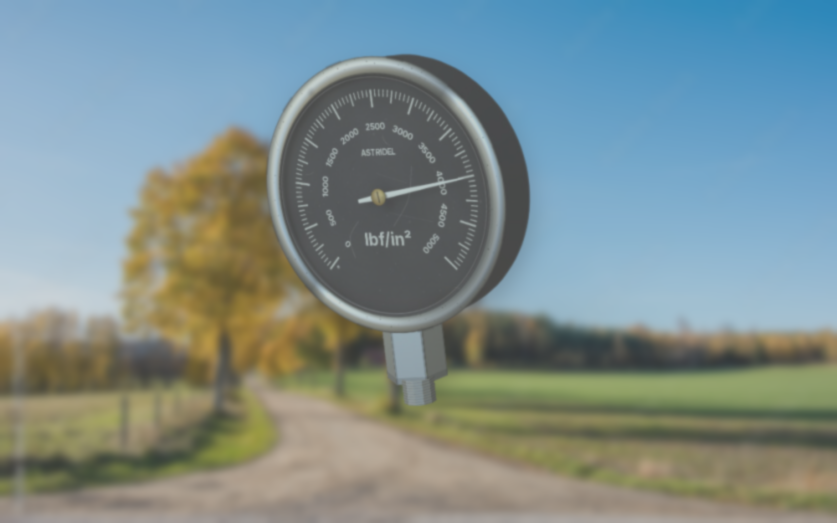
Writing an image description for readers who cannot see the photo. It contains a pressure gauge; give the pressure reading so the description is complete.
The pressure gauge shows 4000 psi
